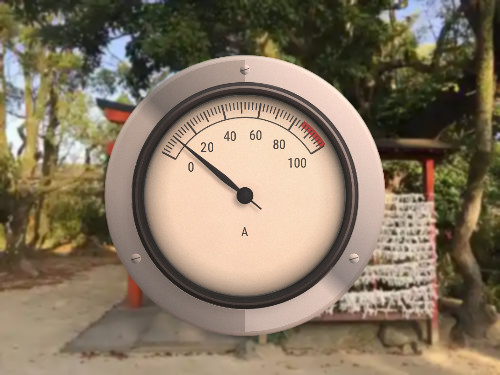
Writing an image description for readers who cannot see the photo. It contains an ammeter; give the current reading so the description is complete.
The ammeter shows 10 A
